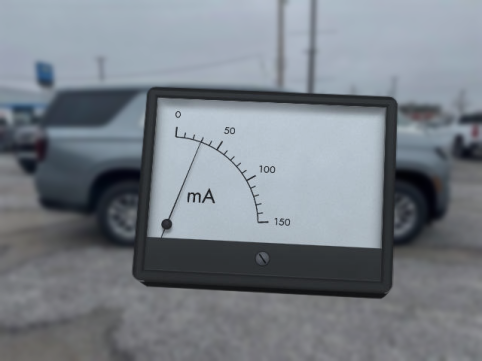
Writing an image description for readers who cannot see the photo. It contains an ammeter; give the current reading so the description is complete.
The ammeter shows 30 mA
